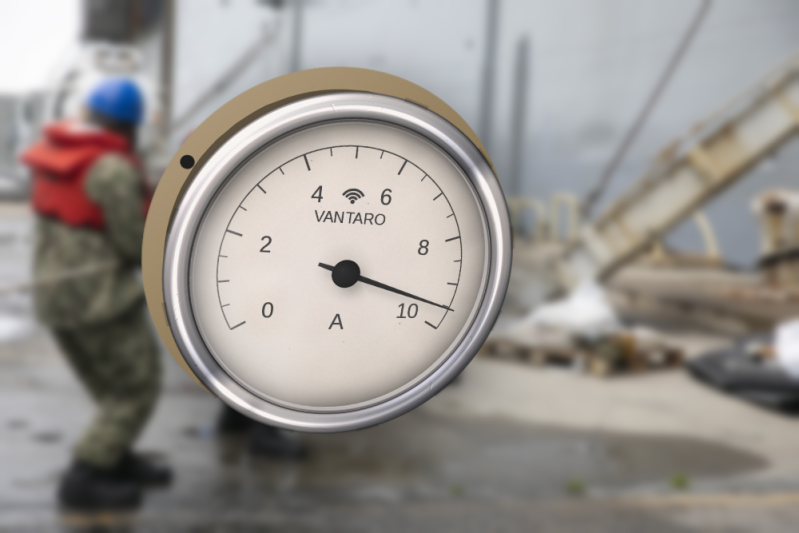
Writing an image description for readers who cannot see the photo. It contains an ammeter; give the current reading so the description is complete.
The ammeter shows 9.5 A
